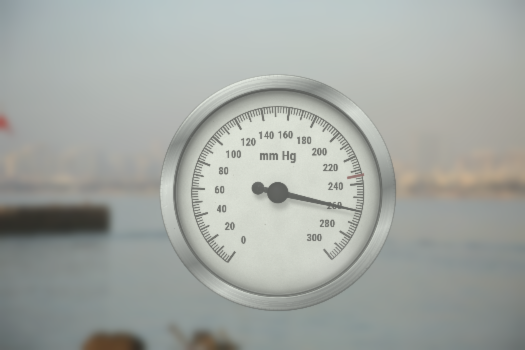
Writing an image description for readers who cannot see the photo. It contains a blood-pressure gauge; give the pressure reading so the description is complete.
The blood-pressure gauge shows 260 mmHg
